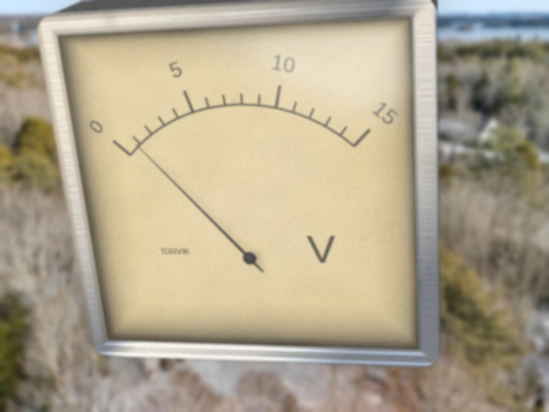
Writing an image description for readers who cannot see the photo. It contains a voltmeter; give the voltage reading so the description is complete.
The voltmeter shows 1 V
